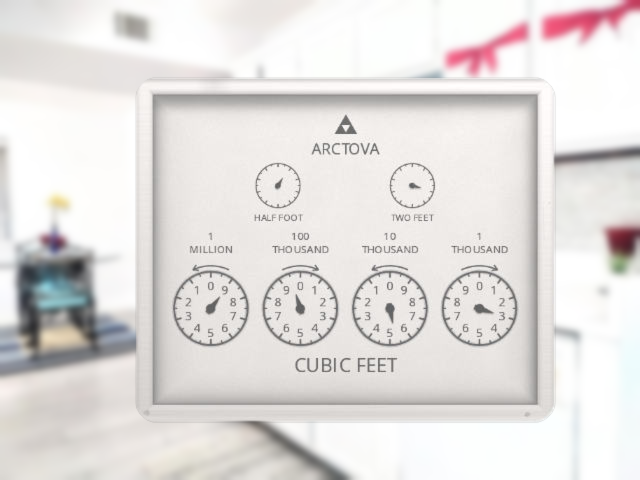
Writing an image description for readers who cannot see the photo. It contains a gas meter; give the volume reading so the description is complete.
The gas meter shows 895300 ft³
